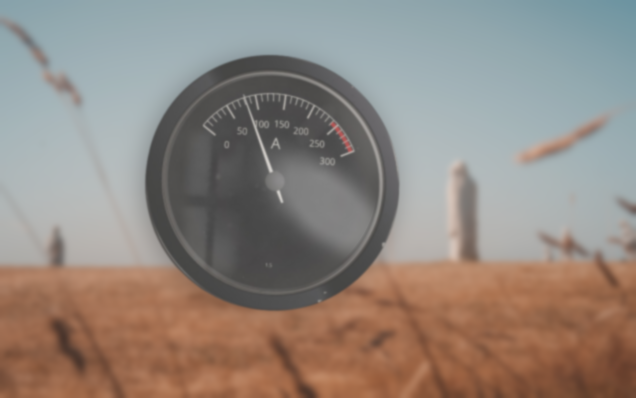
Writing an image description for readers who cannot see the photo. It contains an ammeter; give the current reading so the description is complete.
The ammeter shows 80 A
